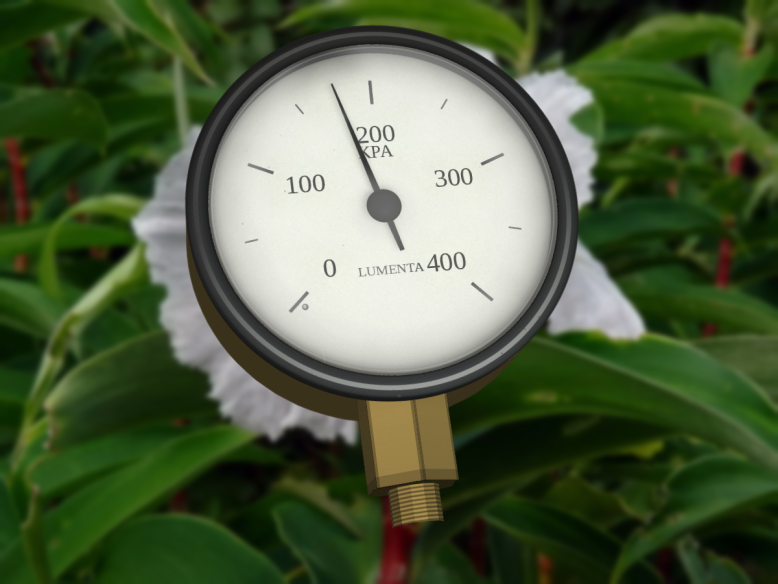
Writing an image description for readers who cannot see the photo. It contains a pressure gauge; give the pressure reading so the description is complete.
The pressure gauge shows 175 kPa
